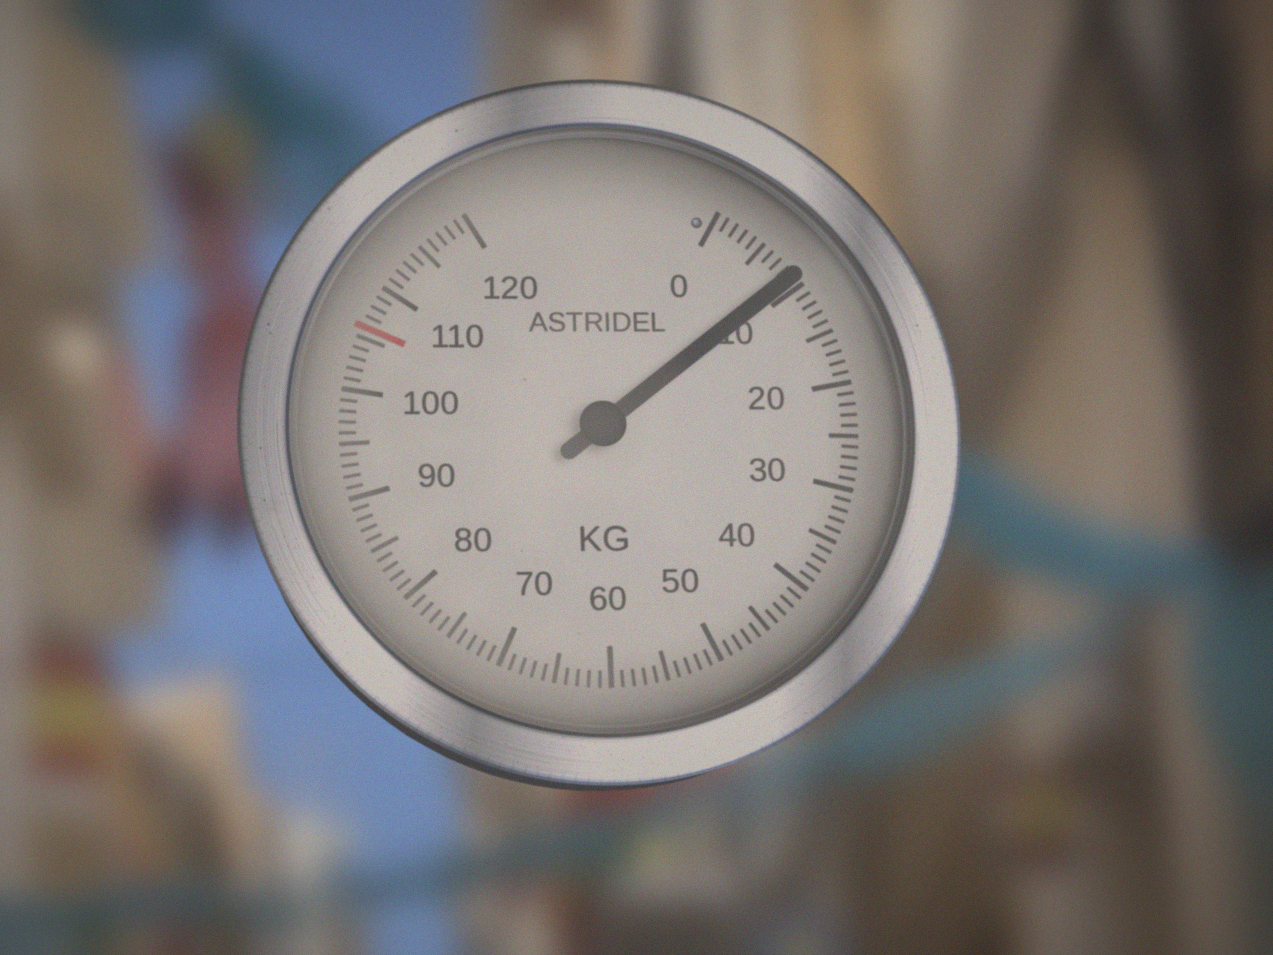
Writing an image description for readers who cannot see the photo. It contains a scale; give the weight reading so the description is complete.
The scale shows 9 kg
